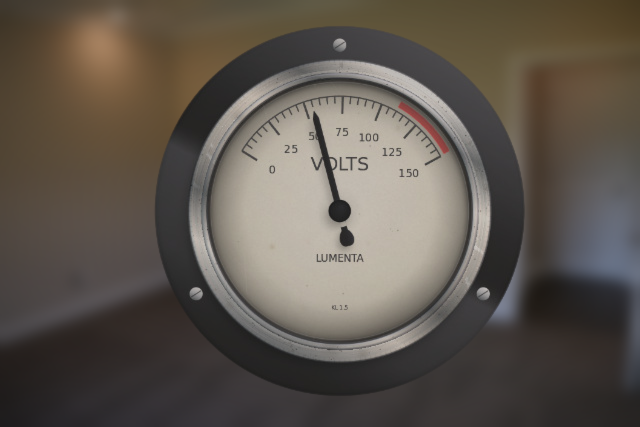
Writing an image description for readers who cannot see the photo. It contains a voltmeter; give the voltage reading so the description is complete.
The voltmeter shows 55 V
